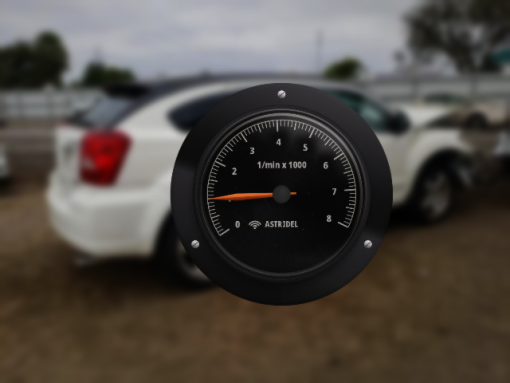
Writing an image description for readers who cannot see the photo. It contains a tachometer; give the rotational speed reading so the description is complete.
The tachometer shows 1000 rpm
